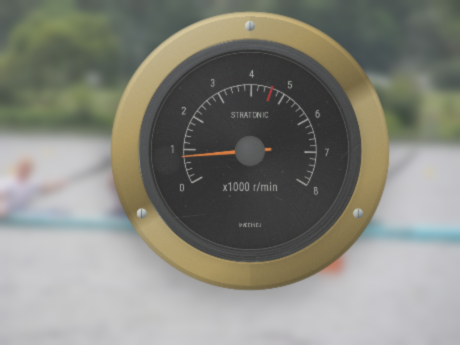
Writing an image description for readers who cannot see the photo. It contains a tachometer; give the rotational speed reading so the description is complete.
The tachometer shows 800 rpm
